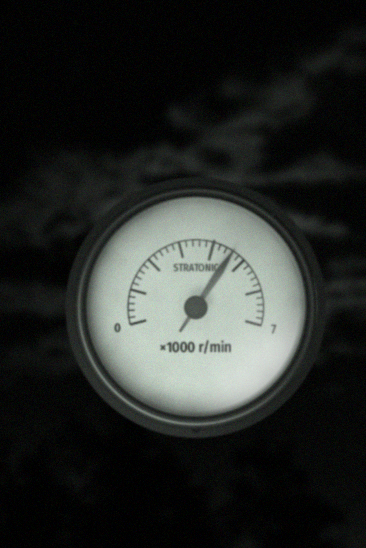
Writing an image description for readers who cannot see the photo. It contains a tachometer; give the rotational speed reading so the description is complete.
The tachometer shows 4600 rpm
